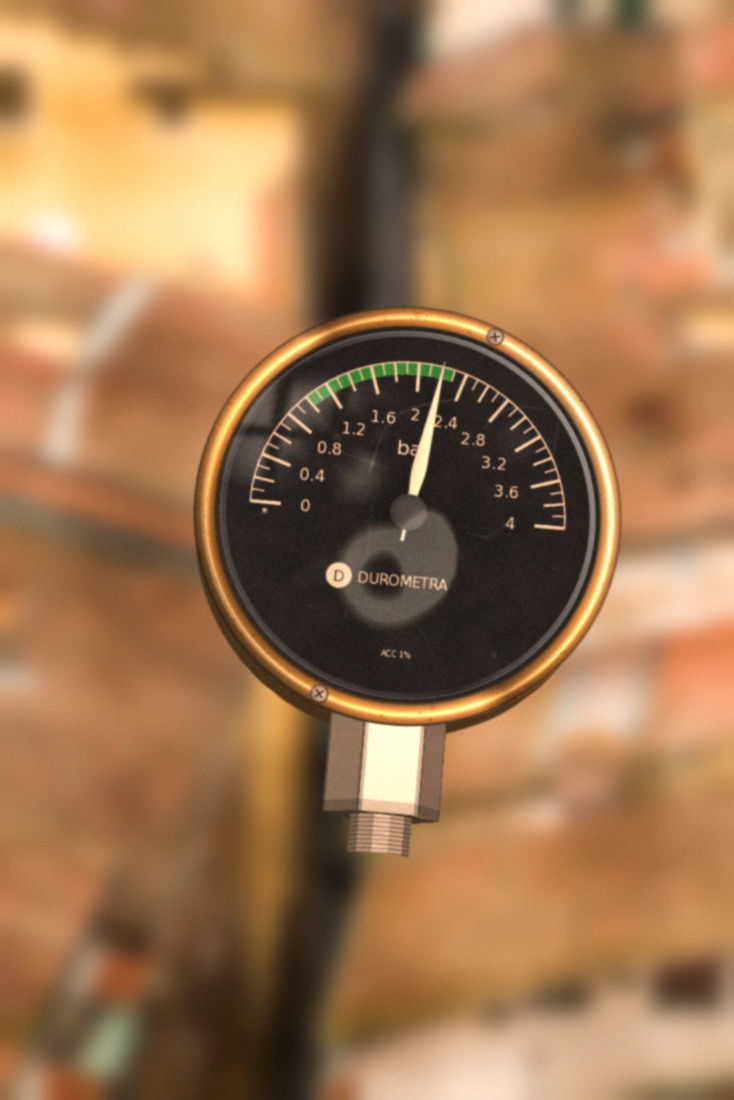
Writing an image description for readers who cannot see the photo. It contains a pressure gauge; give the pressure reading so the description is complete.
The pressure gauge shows 2.2 bar
